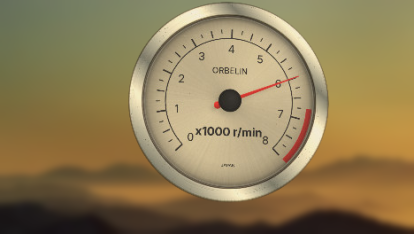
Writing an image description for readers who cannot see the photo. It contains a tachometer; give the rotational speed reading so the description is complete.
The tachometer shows 6000 rpm
